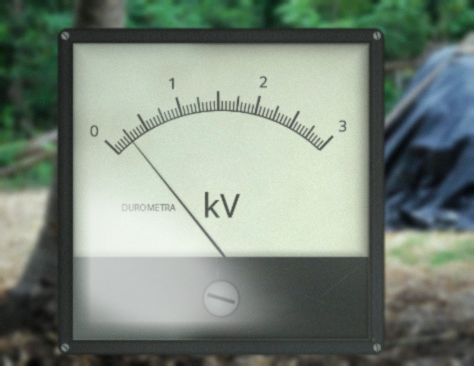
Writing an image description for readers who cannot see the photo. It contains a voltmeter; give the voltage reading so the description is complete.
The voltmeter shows 0.25 kV
